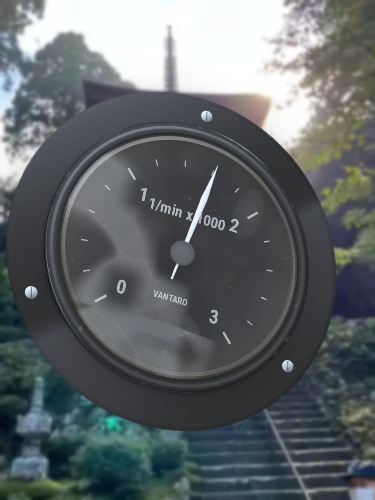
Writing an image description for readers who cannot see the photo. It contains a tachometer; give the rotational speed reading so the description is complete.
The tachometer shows 1600 rpm
